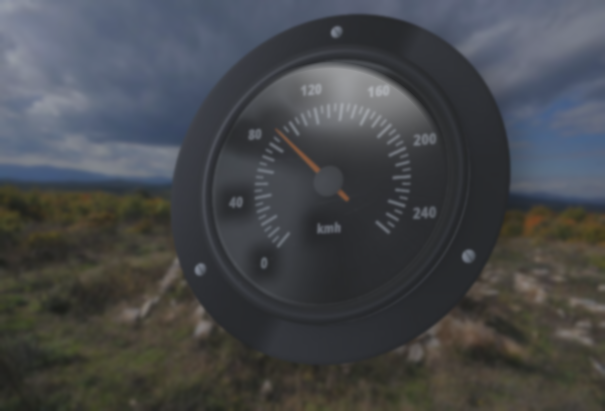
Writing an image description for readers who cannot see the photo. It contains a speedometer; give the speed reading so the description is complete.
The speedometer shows 90 km/h
